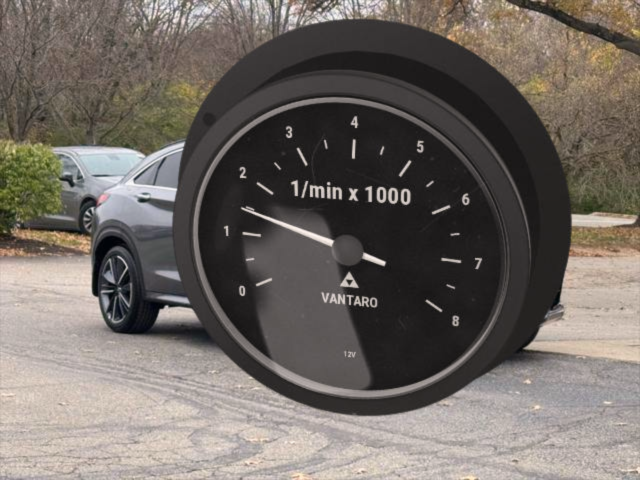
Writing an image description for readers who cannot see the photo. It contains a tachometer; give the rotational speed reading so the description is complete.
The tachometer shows 1500 rpm
